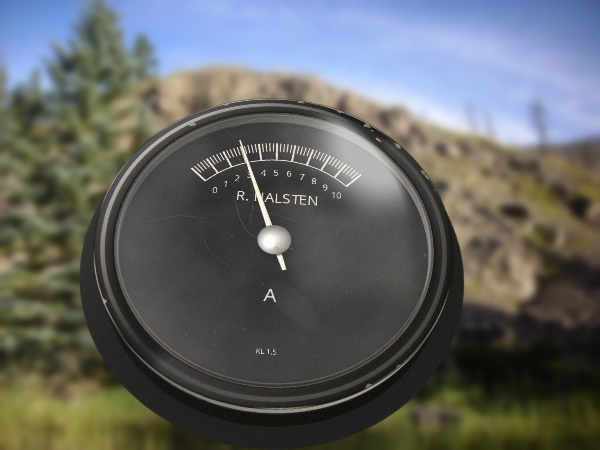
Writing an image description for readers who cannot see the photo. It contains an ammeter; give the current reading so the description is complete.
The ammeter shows 3 A
